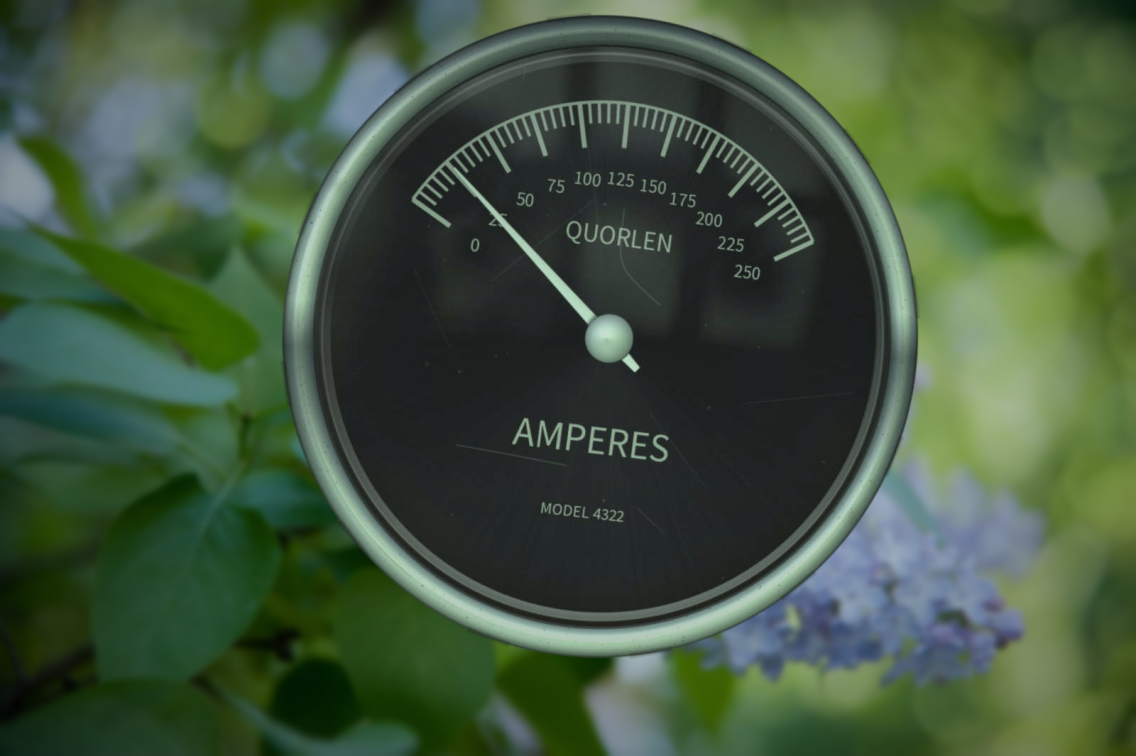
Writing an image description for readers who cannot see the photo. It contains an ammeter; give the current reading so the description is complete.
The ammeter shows 25 A
